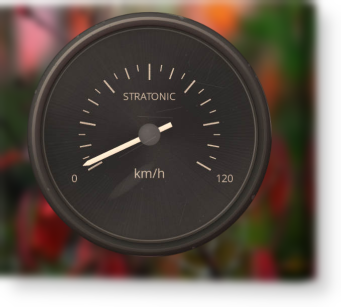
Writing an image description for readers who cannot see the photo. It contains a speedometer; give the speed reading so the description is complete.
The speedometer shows 2.5 km/h
